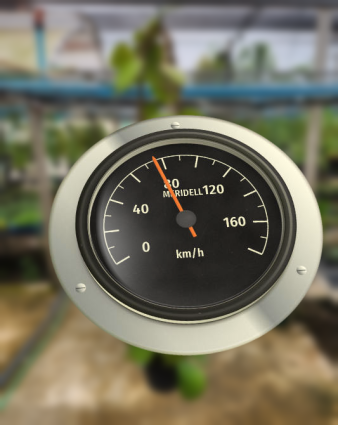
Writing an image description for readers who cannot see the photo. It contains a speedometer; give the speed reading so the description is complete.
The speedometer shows 75 km/h
